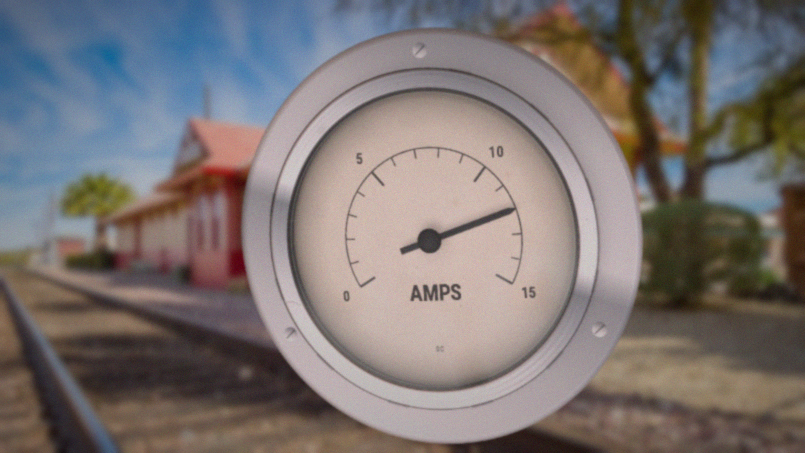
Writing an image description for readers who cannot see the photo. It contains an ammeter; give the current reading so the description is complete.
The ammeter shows 12 A
